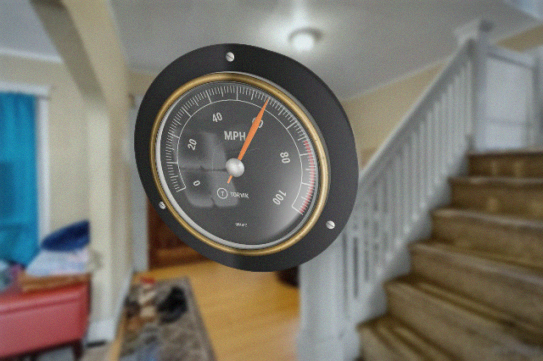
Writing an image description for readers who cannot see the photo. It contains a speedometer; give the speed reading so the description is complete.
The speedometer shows 60 mph
